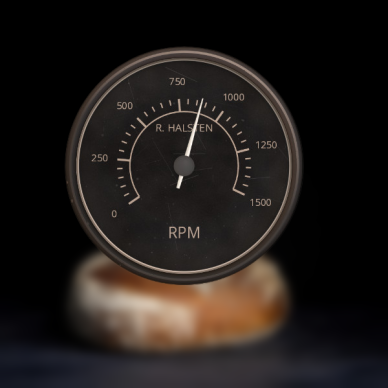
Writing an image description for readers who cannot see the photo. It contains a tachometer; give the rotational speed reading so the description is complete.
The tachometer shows 875 rpm
